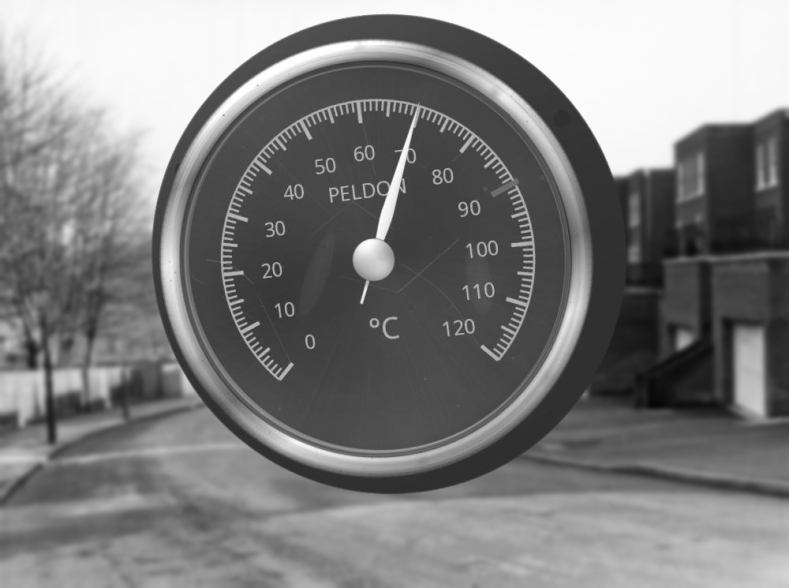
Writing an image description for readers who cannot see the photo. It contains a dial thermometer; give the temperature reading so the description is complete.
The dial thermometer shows 70 °C
